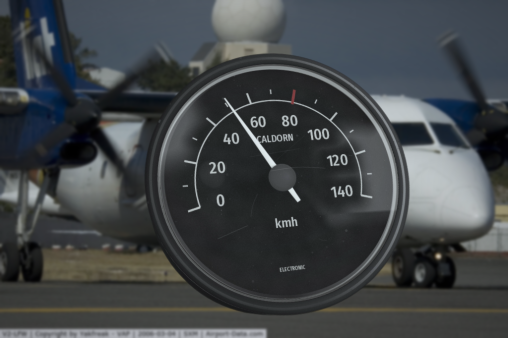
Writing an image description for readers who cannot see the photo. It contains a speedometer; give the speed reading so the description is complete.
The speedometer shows 50 km/h
